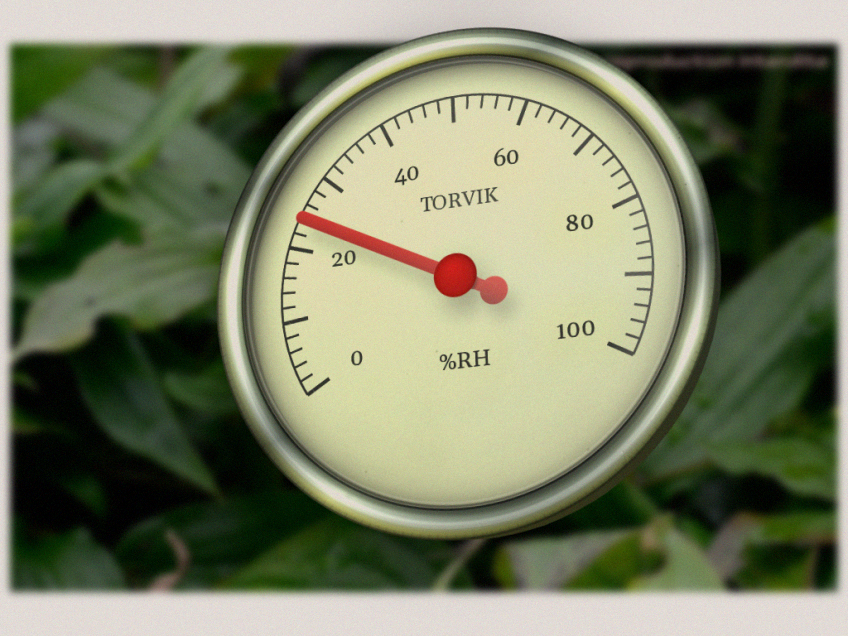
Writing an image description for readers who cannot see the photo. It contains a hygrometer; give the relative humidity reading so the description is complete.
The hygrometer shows 24 %
